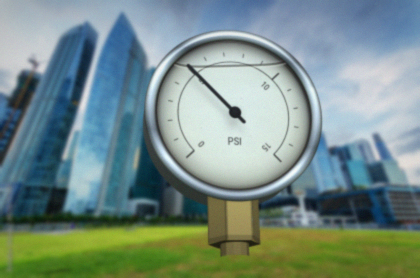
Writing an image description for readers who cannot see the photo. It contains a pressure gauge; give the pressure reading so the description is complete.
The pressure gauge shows 5 psi
